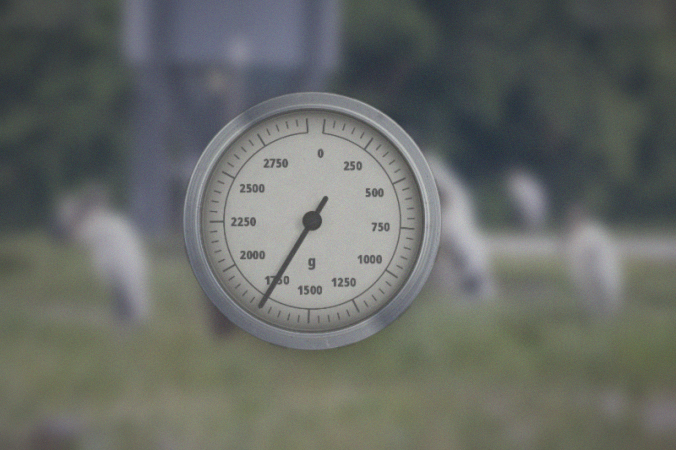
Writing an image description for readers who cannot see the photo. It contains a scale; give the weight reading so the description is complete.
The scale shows 1750 g
